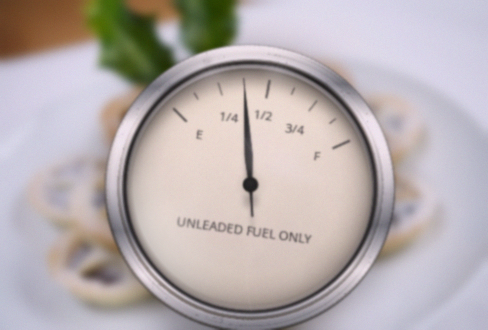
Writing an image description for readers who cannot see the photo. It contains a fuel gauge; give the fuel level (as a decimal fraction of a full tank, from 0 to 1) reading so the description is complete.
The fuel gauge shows 0.375
